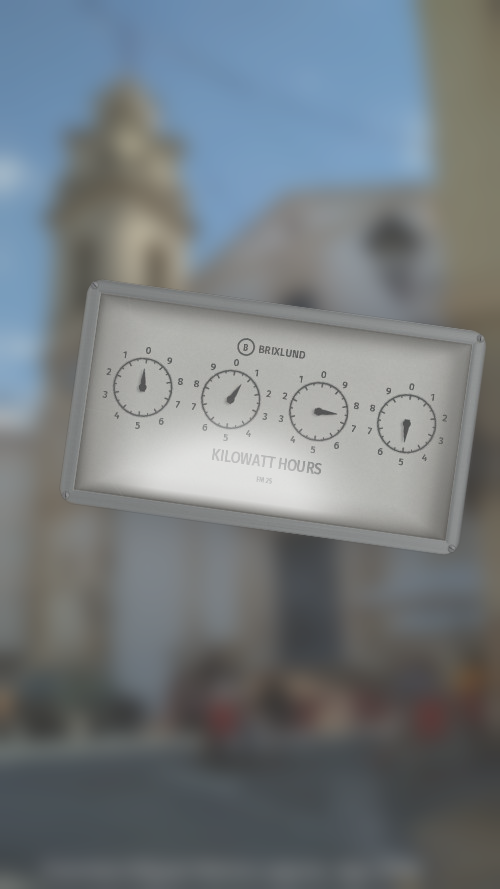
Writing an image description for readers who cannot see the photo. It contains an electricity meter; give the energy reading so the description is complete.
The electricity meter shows 75 kWh
